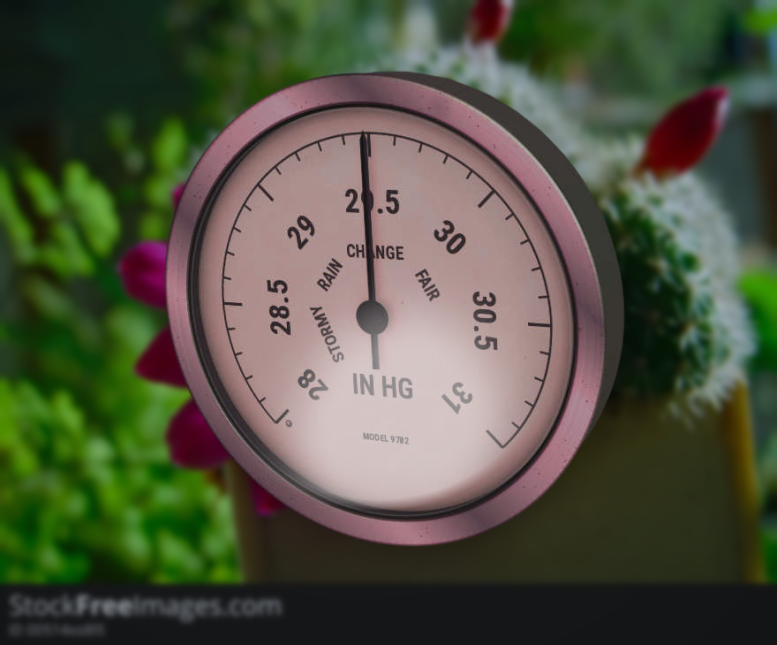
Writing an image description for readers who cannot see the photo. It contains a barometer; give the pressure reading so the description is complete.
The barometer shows 29.5 inHg
